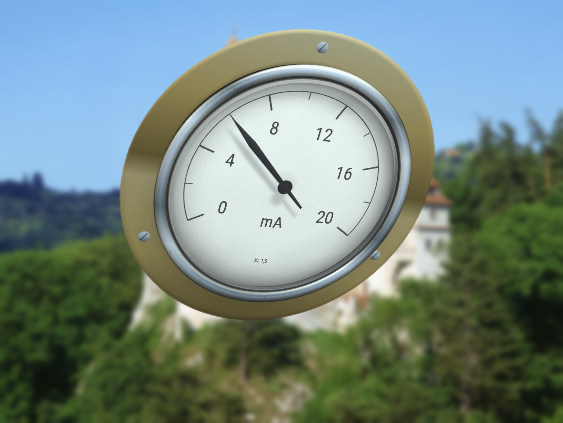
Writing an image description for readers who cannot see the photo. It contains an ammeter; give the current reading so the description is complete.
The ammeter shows 6 mA
